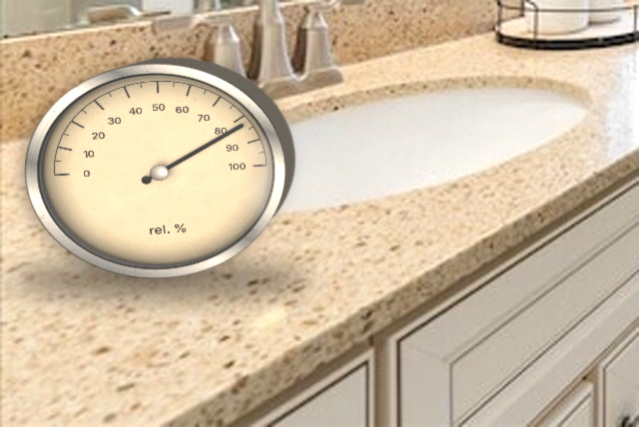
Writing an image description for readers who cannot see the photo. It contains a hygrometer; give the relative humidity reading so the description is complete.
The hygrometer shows 82.5 %
